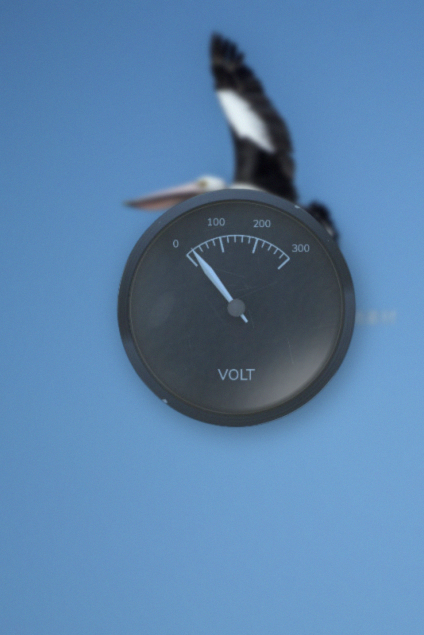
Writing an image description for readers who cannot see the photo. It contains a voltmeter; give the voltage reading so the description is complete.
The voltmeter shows 20 V
